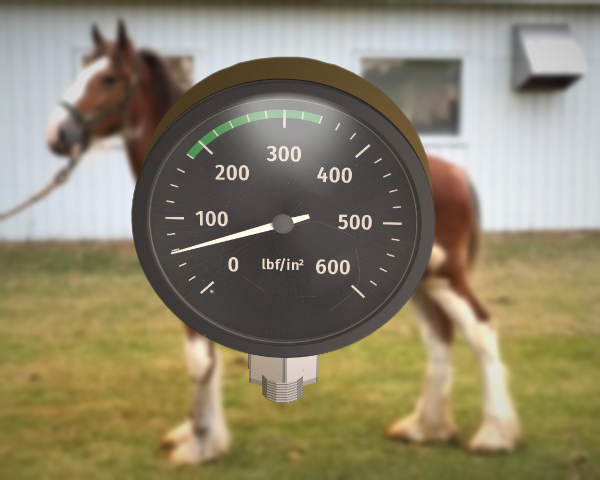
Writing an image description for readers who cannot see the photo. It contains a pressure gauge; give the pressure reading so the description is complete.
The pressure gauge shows 60 psi
